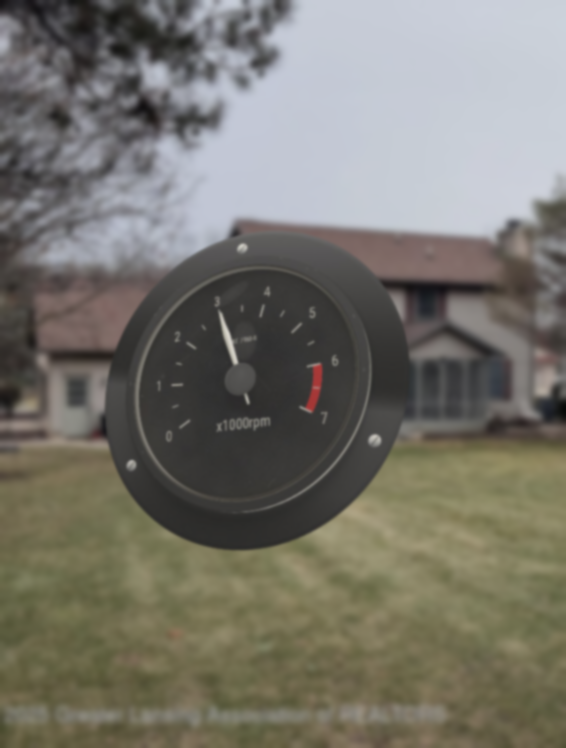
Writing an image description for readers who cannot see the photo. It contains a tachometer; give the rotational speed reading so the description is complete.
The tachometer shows 3000 rpm
